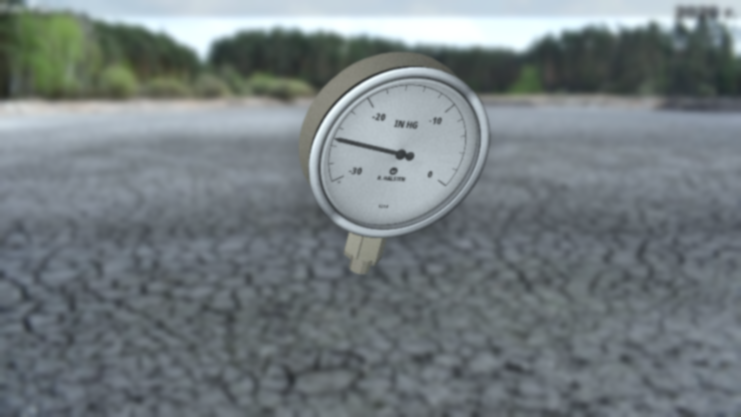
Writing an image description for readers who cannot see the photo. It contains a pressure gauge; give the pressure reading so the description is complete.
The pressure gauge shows -25 inHg
